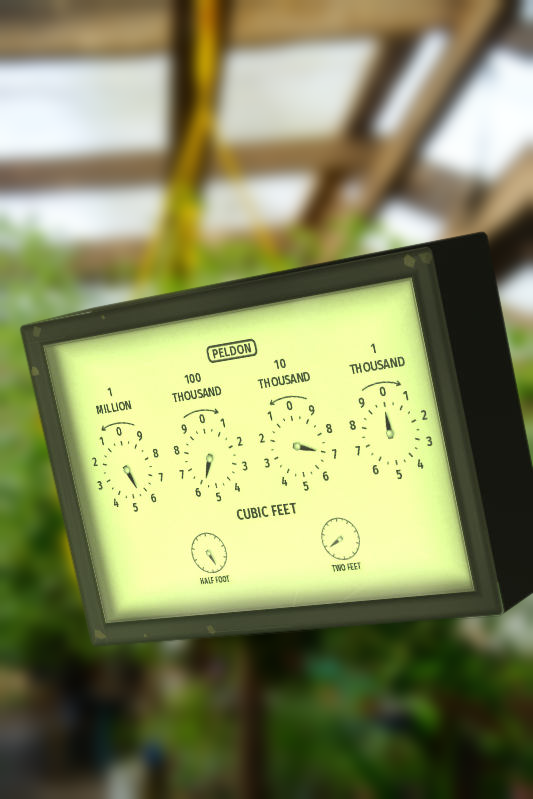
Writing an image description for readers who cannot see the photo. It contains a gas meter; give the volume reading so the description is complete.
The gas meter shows 557000 ft³
